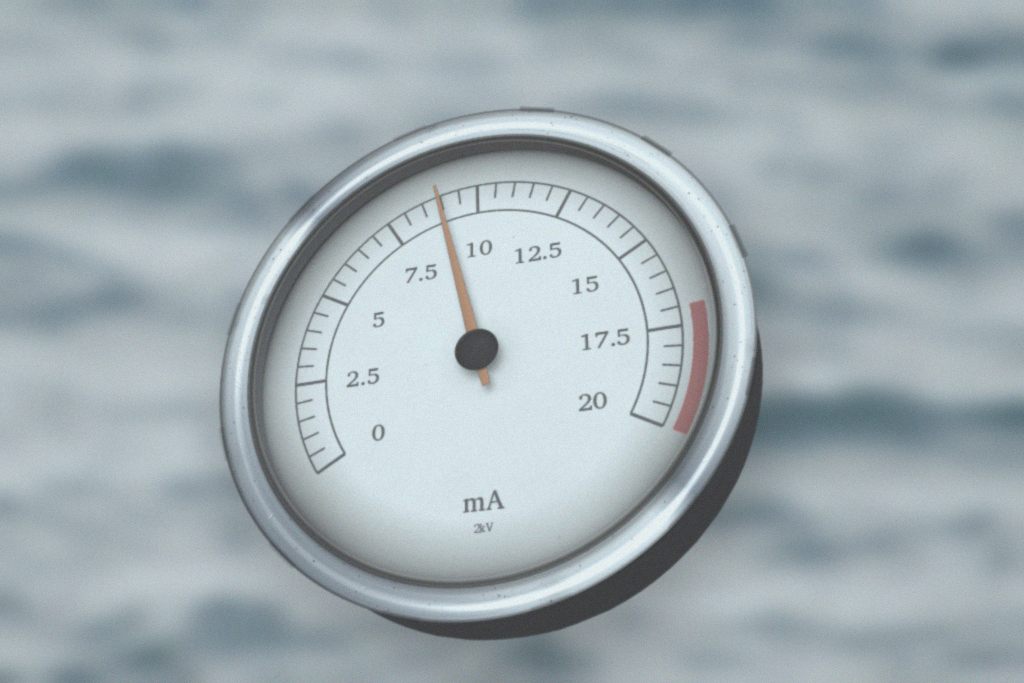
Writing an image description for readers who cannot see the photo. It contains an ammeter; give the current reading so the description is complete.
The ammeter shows 9 mA
